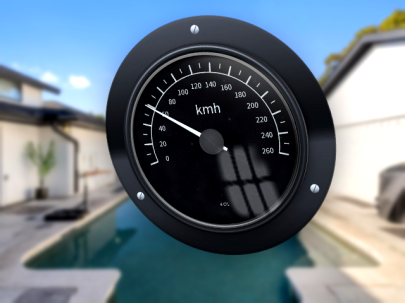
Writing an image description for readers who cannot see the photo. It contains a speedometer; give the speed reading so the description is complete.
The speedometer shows 60 km/h
